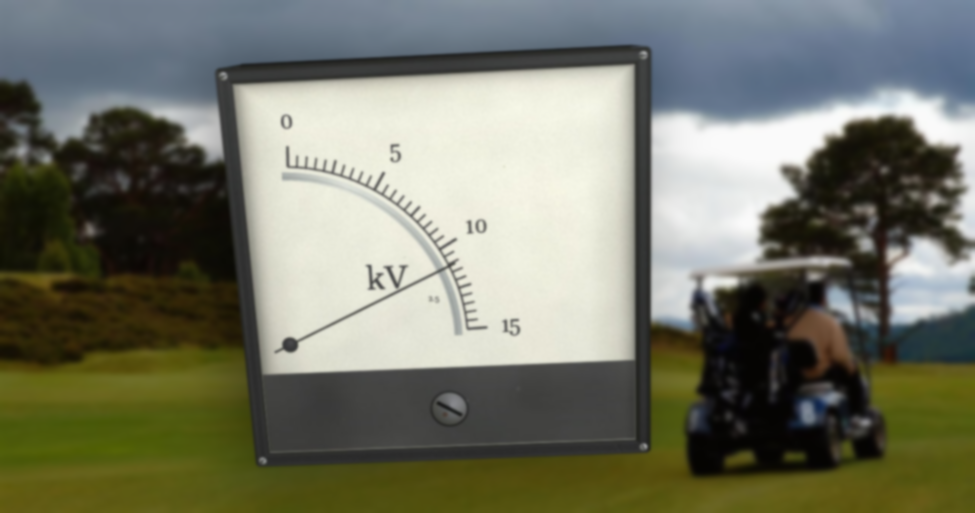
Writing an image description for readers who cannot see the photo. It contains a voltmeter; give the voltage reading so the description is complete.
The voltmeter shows 11 kV
